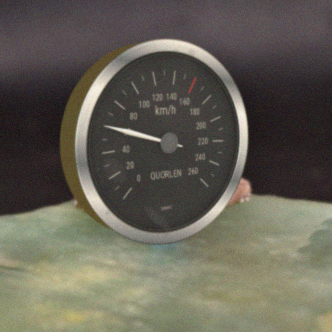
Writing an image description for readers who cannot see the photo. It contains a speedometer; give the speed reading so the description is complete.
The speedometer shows 60 km/h
